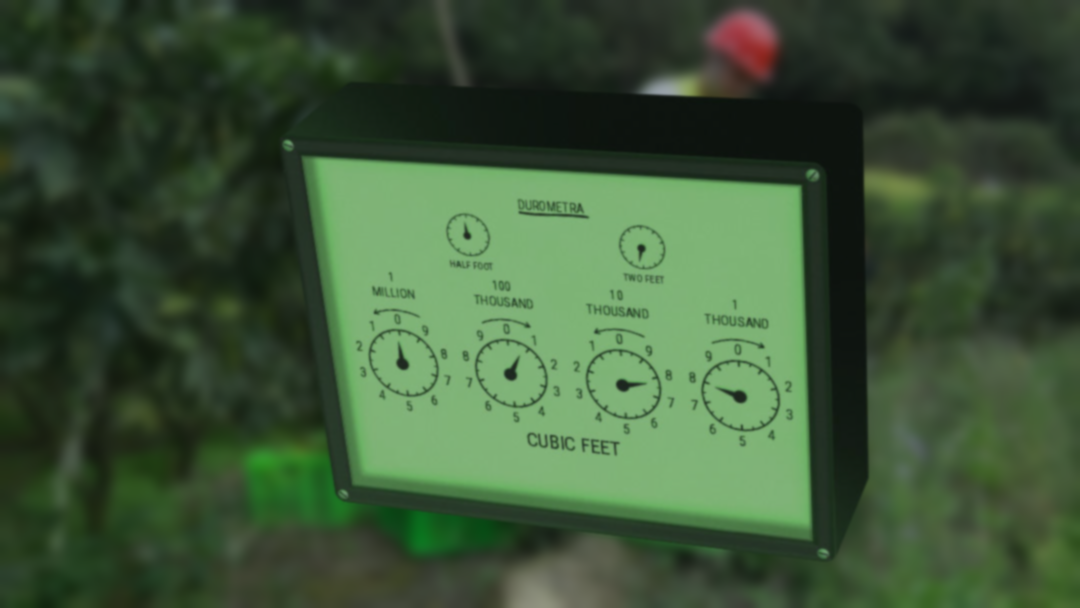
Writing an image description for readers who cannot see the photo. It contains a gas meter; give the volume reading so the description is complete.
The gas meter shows 7800 ft³
